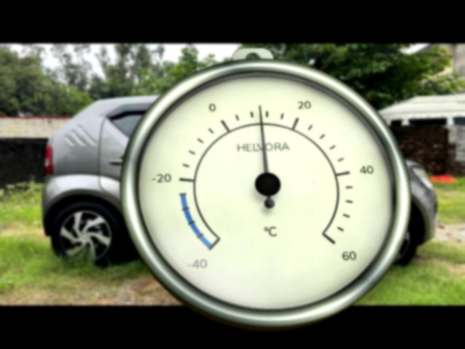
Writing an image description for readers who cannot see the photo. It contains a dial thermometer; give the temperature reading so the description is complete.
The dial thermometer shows 10 °C
